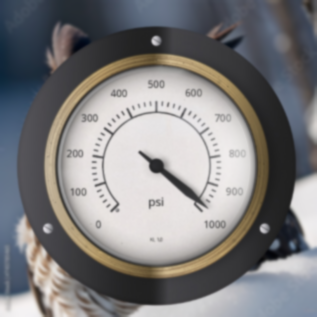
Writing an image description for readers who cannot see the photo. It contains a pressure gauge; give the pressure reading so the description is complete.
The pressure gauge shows 980 psi
